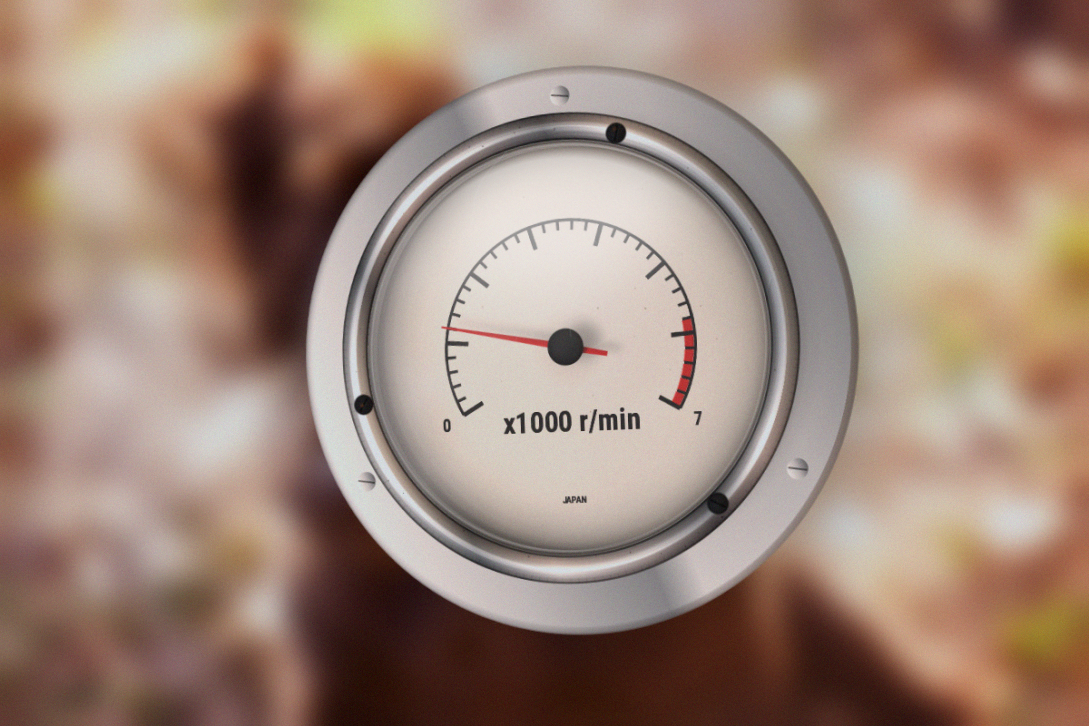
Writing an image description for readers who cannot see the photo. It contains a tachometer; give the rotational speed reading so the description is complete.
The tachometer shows 1200 rpm
